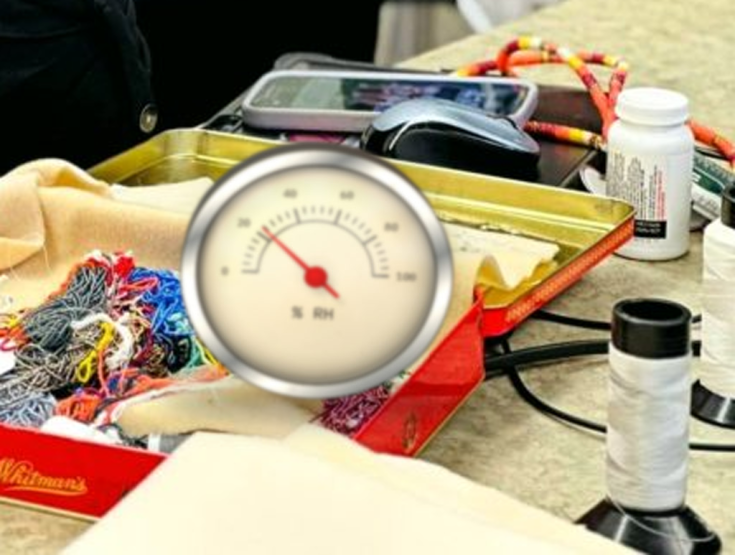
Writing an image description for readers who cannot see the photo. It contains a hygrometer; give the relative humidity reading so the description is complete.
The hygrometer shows 24 %
